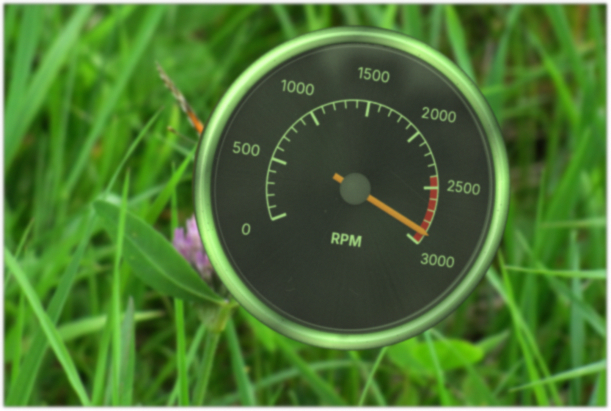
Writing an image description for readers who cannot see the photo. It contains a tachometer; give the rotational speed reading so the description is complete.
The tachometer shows 2900 rpm
